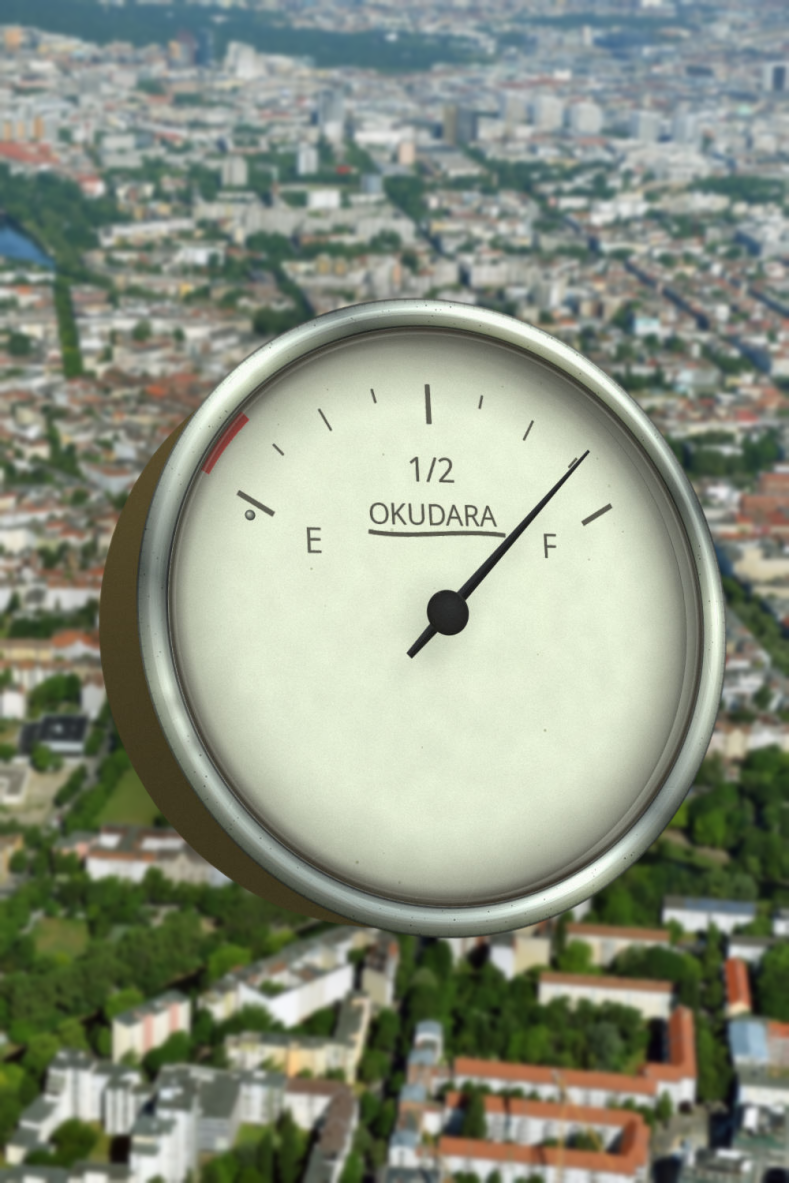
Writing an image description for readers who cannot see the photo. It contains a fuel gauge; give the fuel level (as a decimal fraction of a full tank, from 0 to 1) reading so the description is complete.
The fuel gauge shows 0.875
